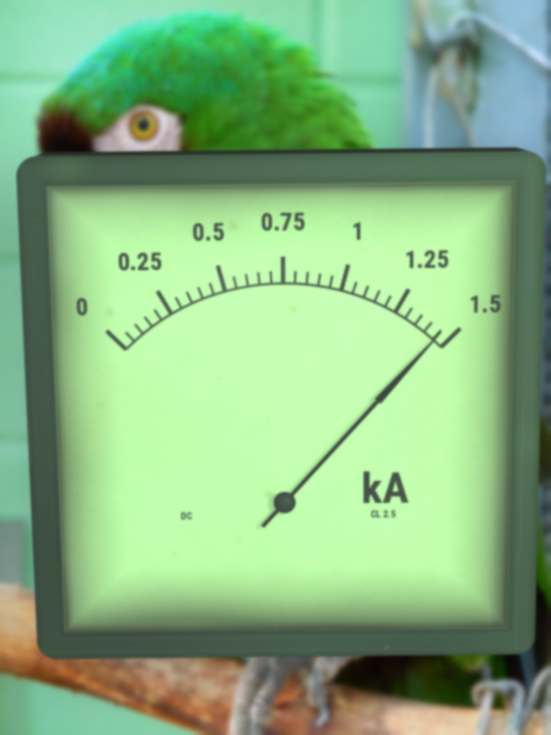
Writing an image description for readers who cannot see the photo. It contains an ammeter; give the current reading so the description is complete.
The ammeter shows 1.45 kA
